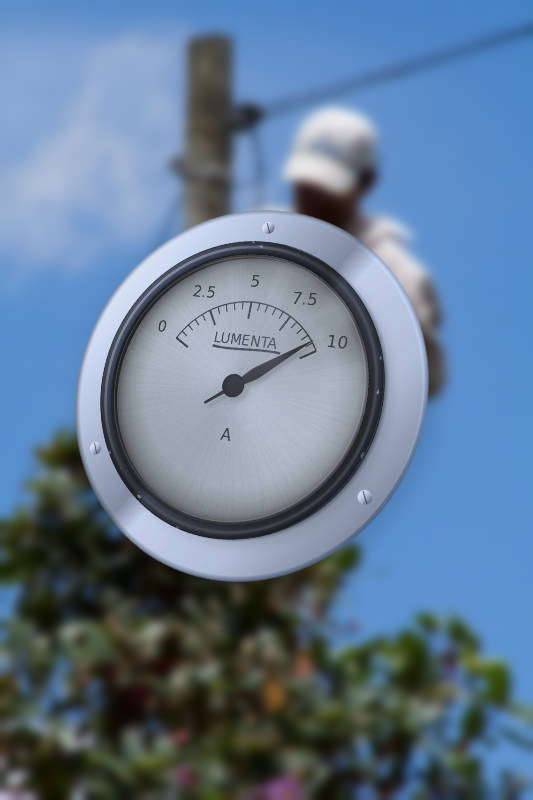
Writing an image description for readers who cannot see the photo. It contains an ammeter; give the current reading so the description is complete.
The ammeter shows 9.5 A
